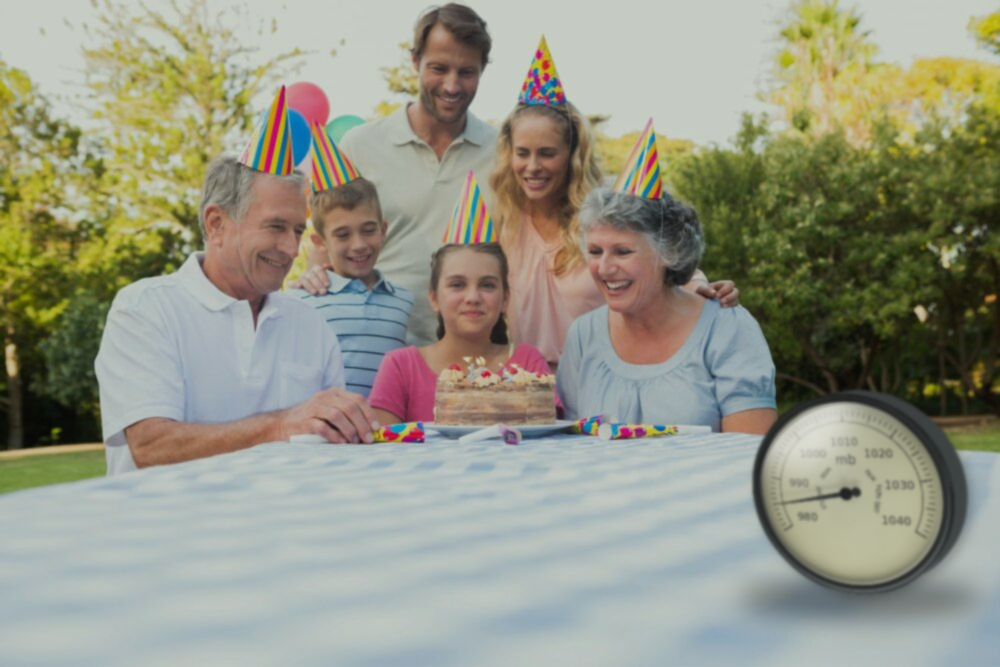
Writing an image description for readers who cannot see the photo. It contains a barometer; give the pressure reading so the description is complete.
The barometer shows 985 mbar
